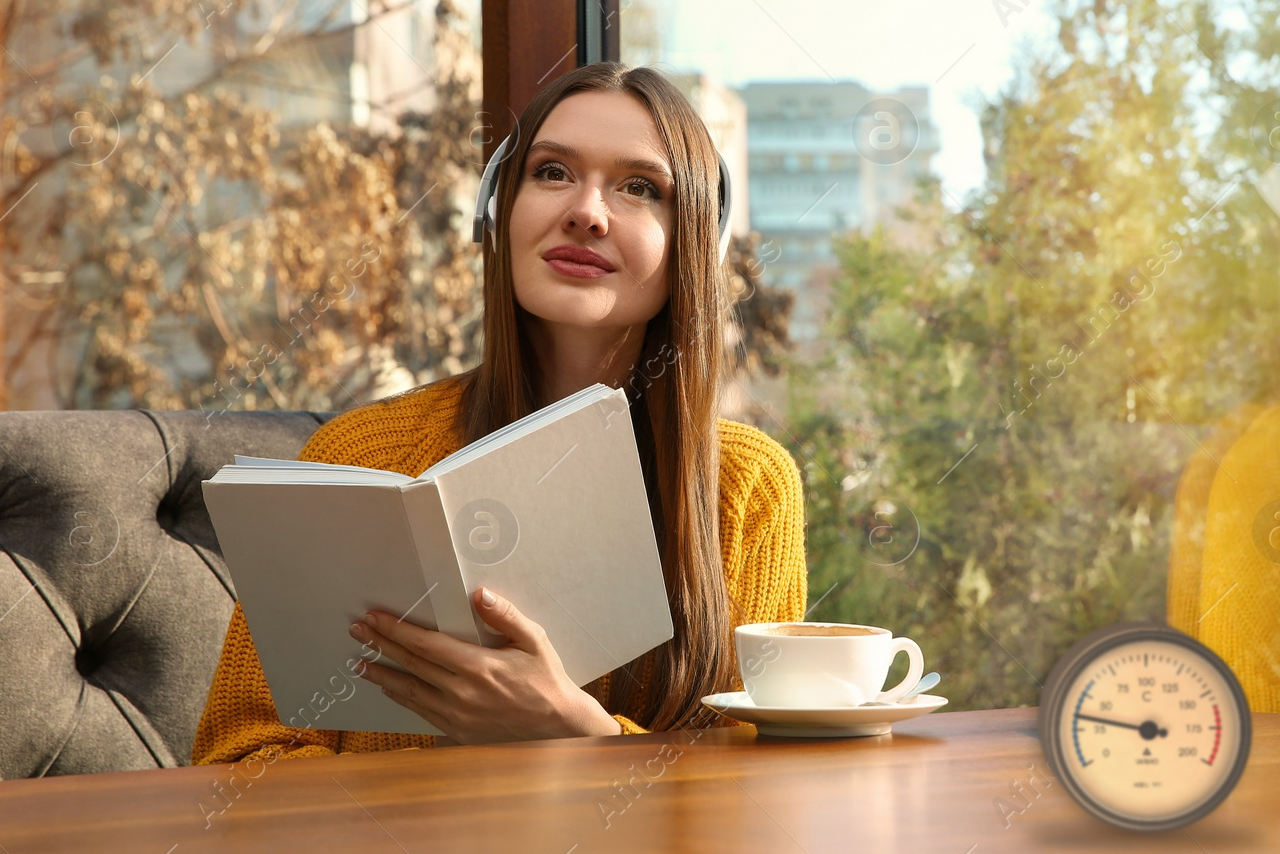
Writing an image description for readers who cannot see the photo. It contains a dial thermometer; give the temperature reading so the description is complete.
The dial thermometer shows 35 °C
